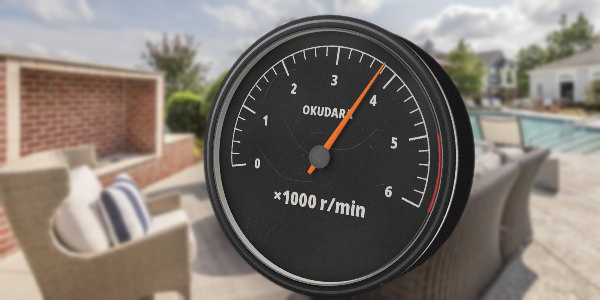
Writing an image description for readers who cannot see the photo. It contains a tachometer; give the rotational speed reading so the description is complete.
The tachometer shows 3800 rpm
